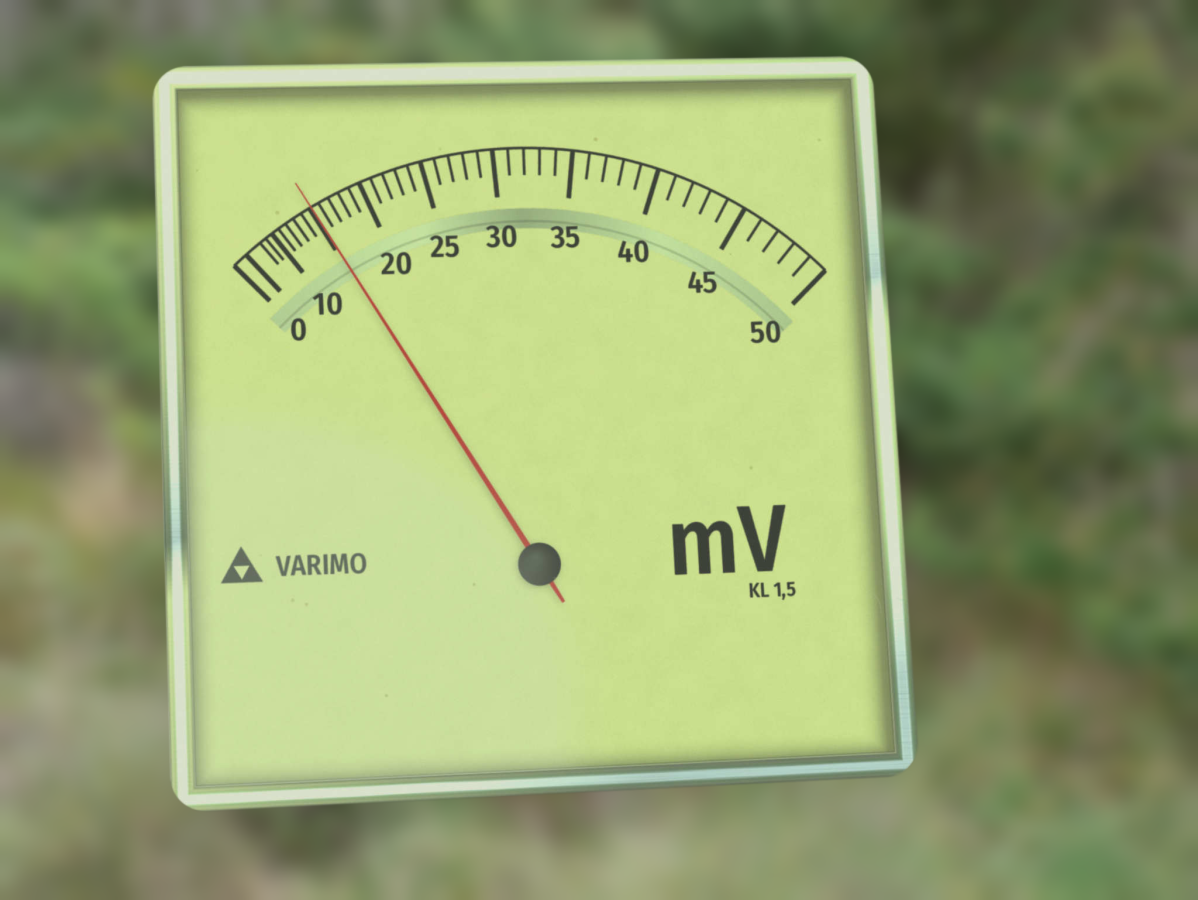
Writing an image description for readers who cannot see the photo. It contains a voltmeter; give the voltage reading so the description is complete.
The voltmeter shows 15 mV
